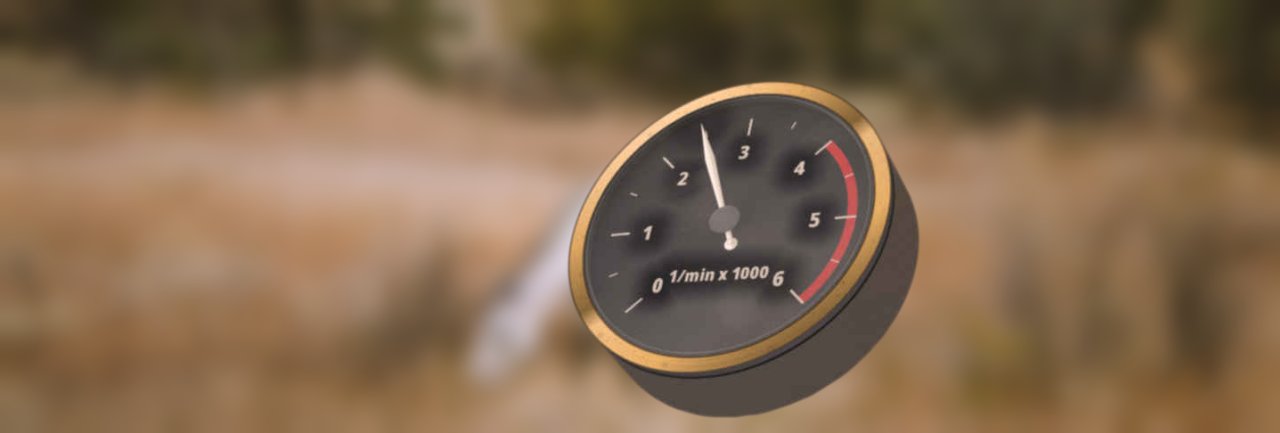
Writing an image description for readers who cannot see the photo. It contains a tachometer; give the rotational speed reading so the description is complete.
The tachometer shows 2500 rpm
